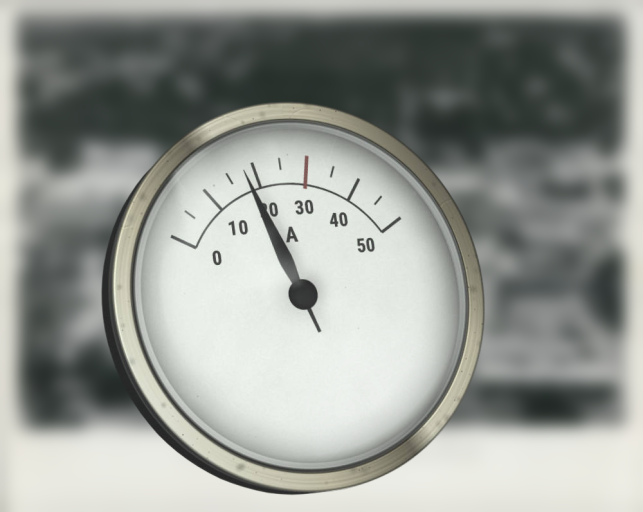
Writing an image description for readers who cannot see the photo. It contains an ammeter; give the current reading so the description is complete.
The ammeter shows 17.5 A
